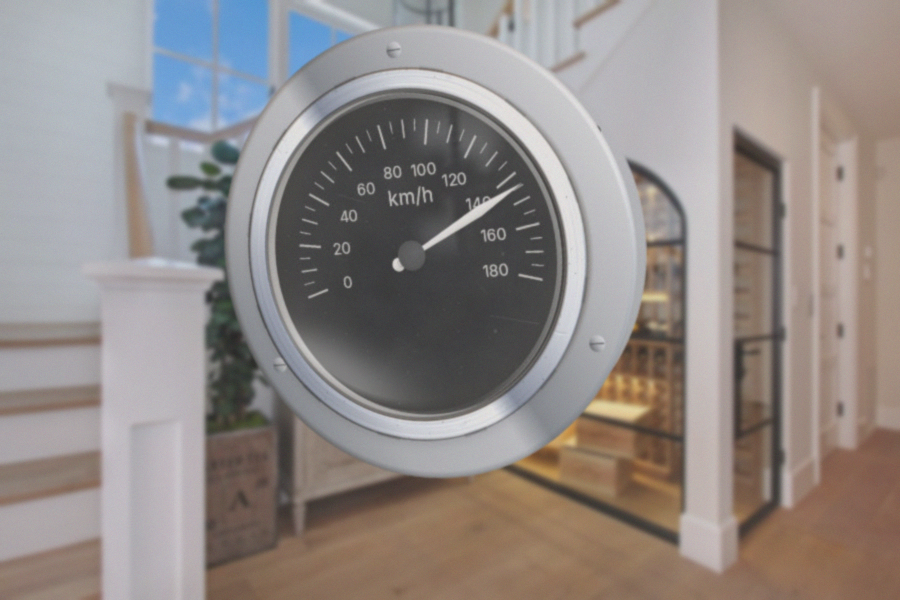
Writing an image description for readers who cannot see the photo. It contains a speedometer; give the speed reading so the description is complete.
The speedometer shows 145 km/h
